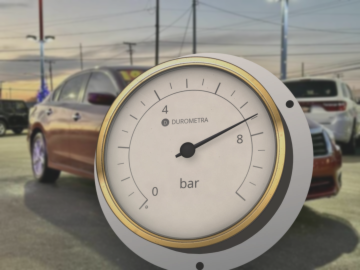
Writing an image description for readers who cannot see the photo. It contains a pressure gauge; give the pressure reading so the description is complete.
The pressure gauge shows 7.5 bar
